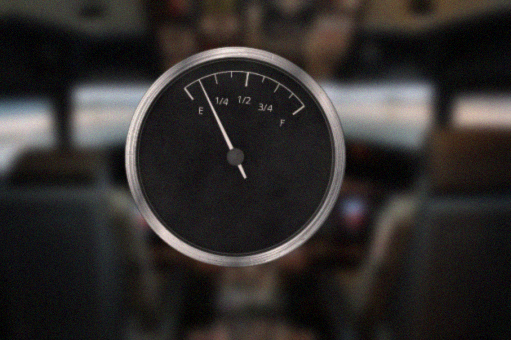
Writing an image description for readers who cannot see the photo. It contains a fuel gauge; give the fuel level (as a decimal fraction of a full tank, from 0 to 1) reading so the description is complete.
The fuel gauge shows 0.125
